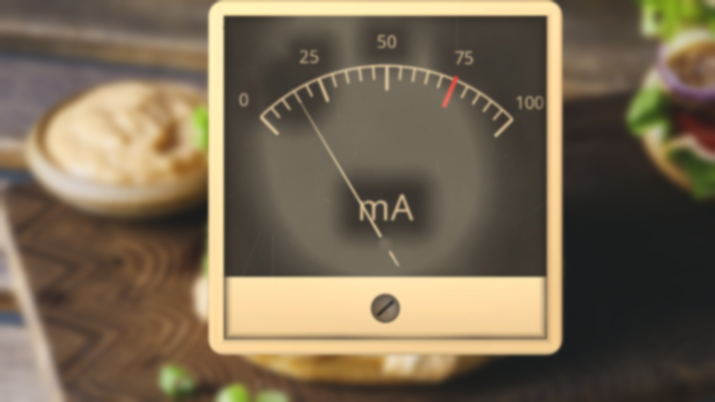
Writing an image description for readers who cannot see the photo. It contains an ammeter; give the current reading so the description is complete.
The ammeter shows 15 mA
